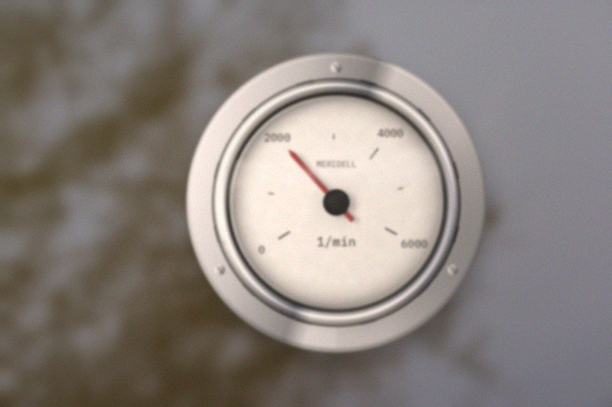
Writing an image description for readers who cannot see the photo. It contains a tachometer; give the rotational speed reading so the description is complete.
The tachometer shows 2000 rpm
